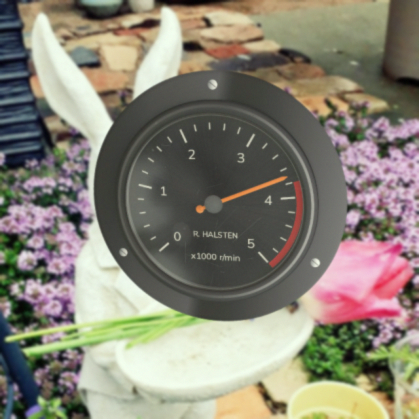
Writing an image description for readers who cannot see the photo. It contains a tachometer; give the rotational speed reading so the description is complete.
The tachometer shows 3700 rpm
